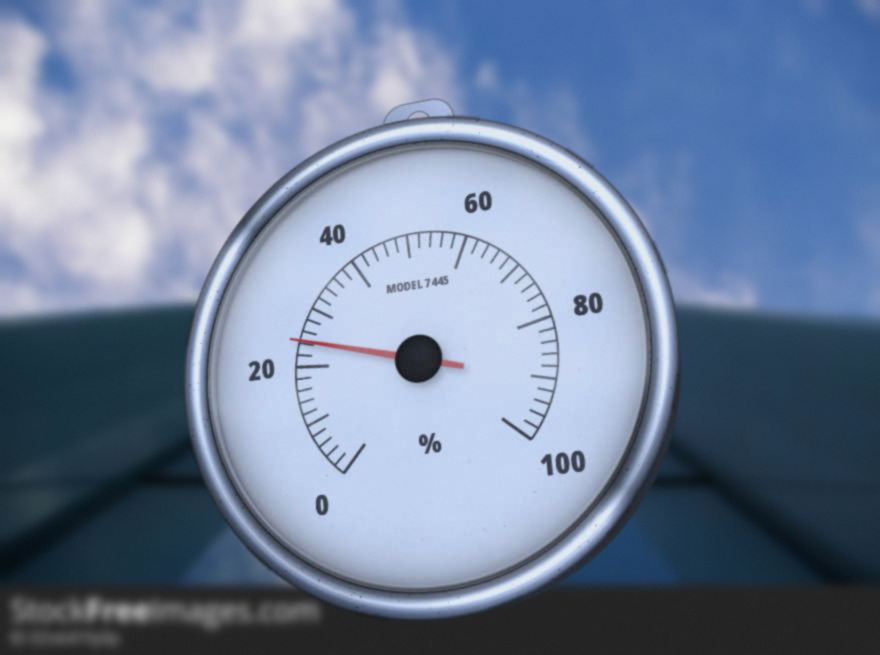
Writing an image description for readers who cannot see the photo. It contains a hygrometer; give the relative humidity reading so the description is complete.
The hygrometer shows 24 %
